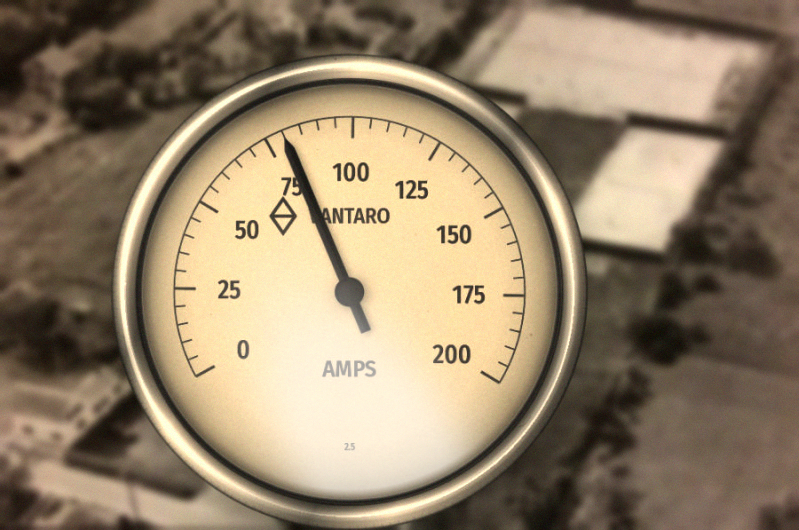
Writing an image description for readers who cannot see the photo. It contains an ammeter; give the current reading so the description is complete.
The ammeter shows 80 A
